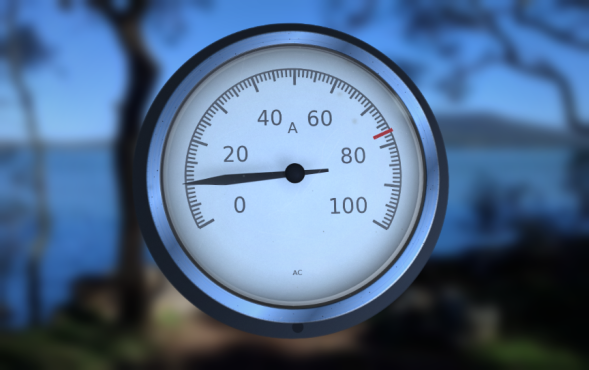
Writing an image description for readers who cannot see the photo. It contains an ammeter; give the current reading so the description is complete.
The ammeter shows 10 A
